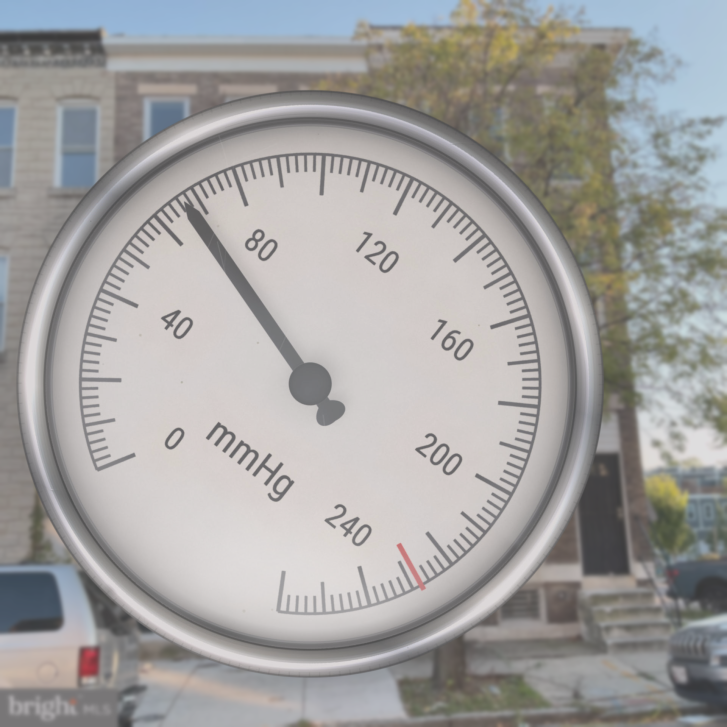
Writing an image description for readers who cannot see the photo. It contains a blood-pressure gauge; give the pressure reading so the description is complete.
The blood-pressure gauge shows 67 mmHg
